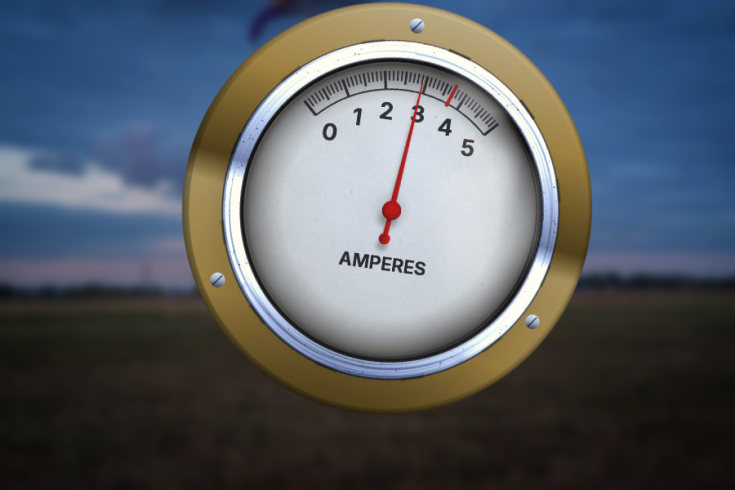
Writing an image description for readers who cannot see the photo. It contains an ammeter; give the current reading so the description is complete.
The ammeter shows 2.9 A
